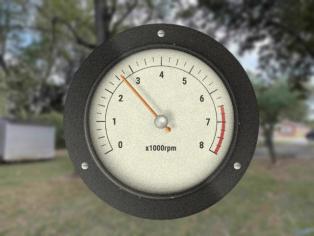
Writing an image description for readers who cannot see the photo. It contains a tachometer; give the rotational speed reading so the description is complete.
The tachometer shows 2625 rpm
